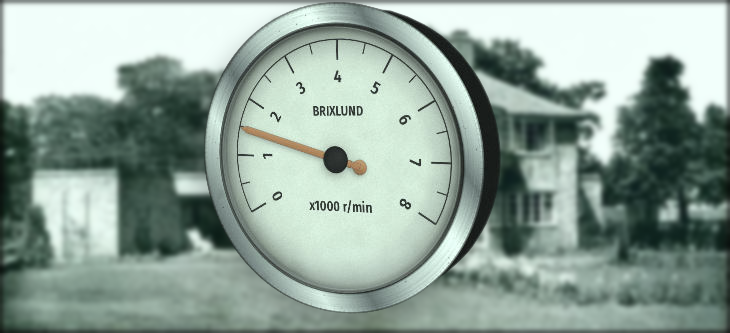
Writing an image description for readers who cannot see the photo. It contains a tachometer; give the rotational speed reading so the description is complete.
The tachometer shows 1500 rpm
